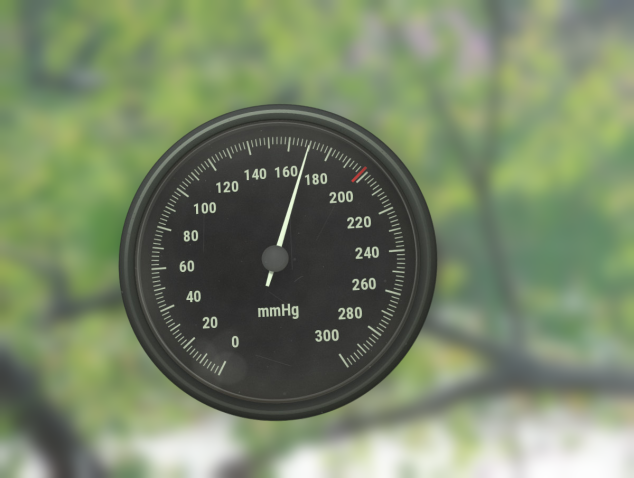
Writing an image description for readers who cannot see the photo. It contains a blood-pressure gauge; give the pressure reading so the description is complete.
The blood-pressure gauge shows 170 mmHg
